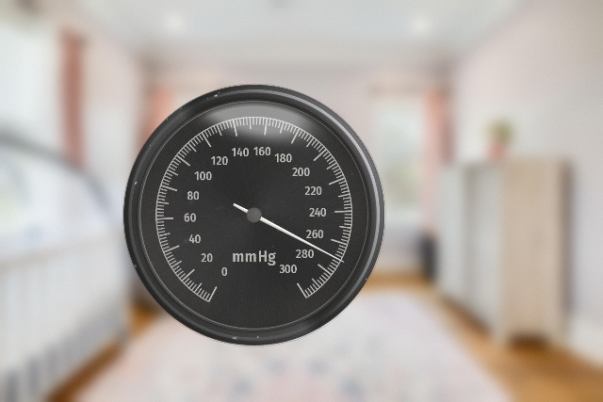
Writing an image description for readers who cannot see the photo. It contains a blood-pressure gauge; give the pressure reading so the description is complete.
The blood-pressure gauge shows 270 mmHg
